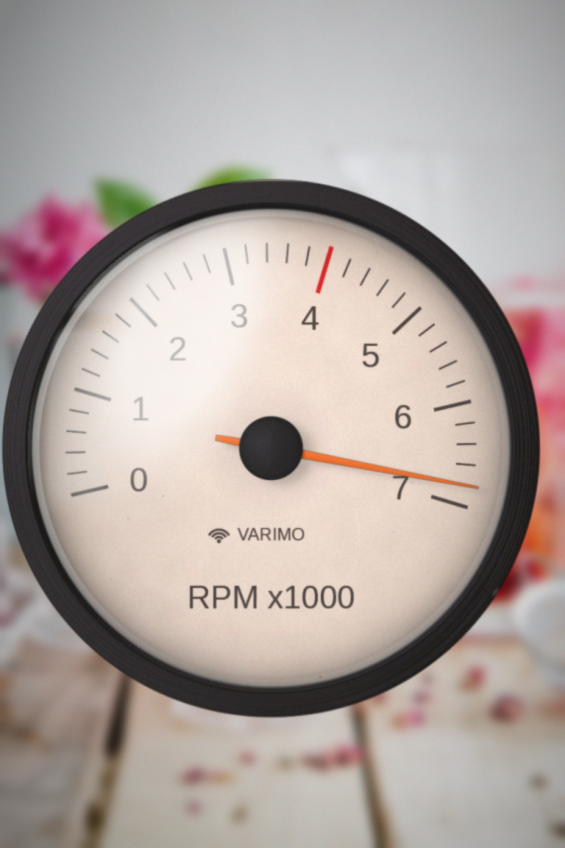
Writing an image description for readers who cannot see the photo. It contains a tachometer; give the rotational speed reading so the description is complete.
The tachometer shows 6800 rpm
